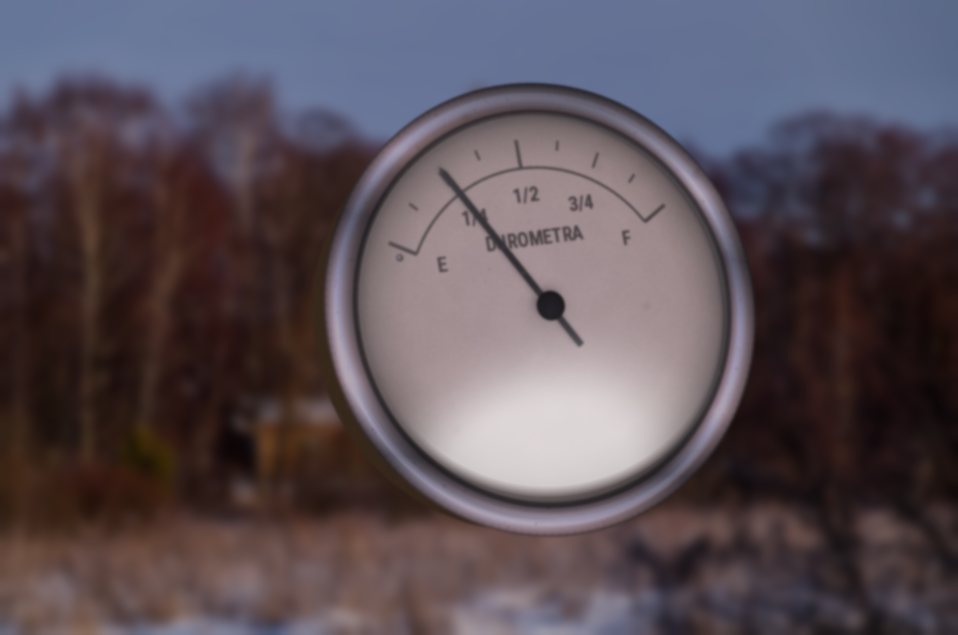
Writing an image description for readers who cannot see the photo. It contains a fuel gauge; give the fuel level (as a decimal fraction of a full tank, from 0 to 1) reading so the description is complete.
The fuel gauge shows 0.25
